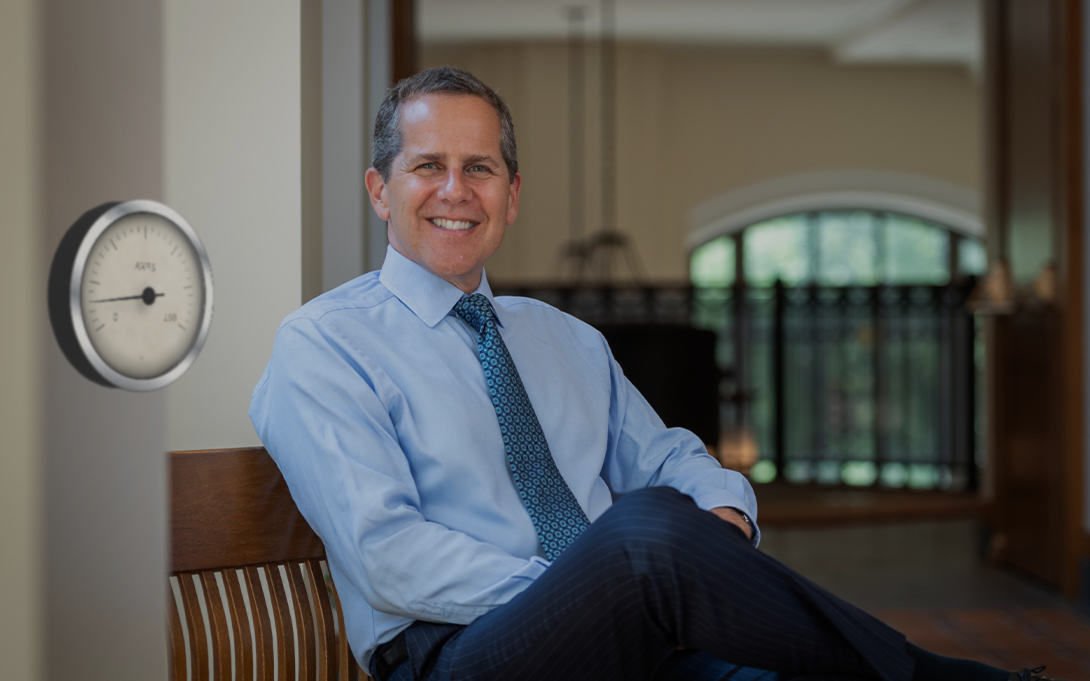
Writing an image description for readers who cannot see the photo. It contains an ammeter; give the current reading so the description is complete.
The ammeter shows 15 A
